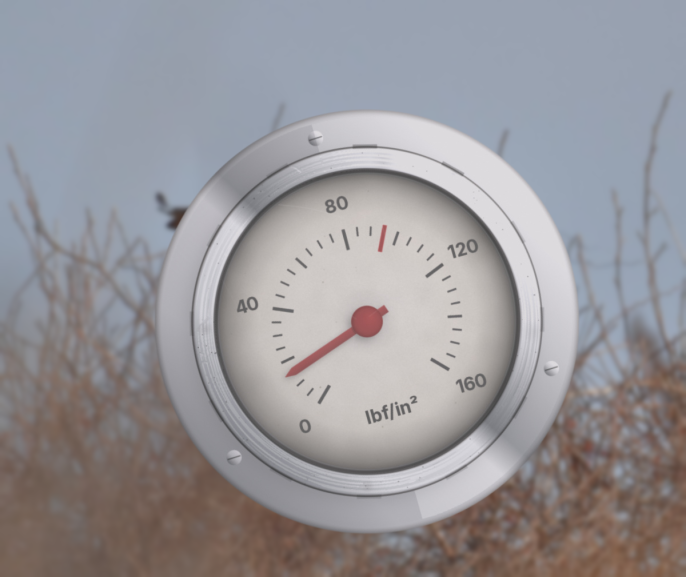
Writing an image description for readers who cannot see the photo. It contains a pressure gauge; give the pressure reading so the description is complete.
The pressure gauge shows 15 psi
